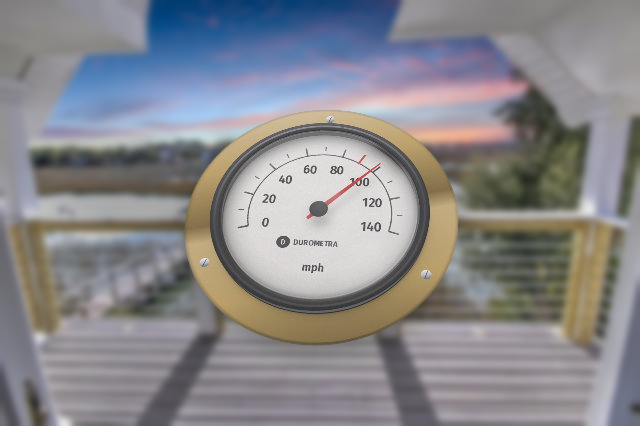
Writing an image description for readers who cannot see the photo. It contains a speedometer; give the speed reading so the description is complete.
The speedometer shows 100 mph
